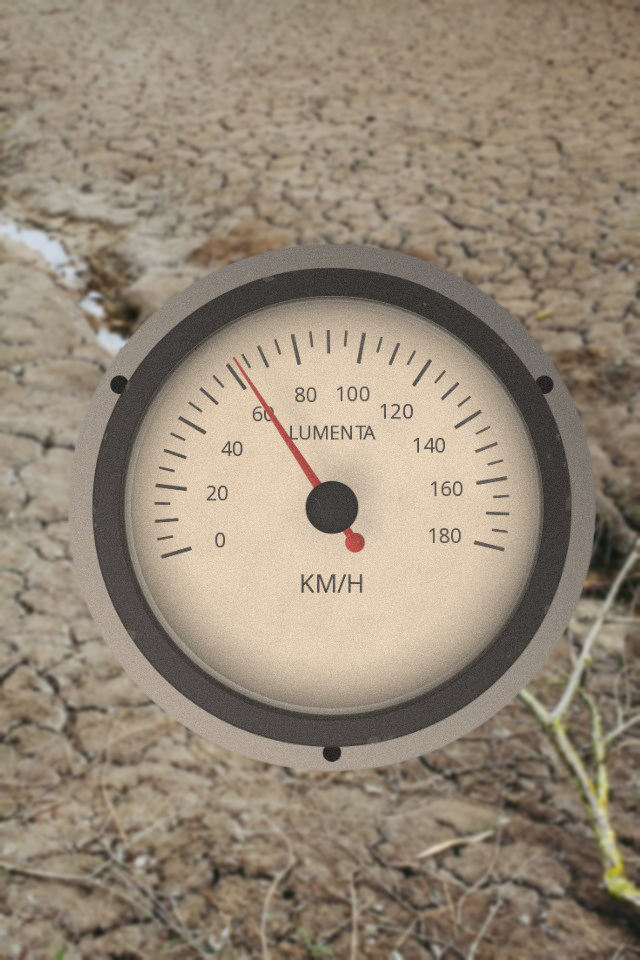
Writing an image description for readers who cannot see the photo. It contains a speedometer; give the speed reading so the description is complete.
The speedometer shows 62.5 km/h
